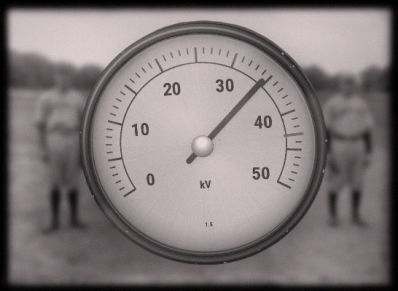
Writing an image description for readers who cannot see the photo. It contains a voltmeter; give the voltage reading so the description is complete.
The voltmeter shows 34.5 kV
